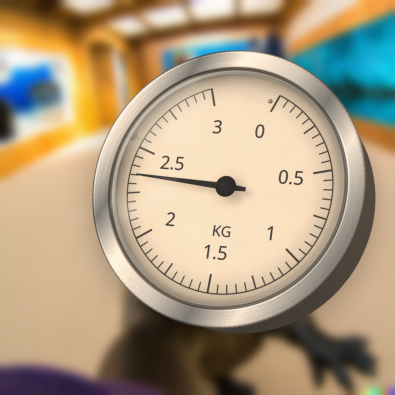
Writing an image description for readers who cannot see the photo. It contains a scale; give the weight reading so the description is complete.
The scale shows 2.35 kg
